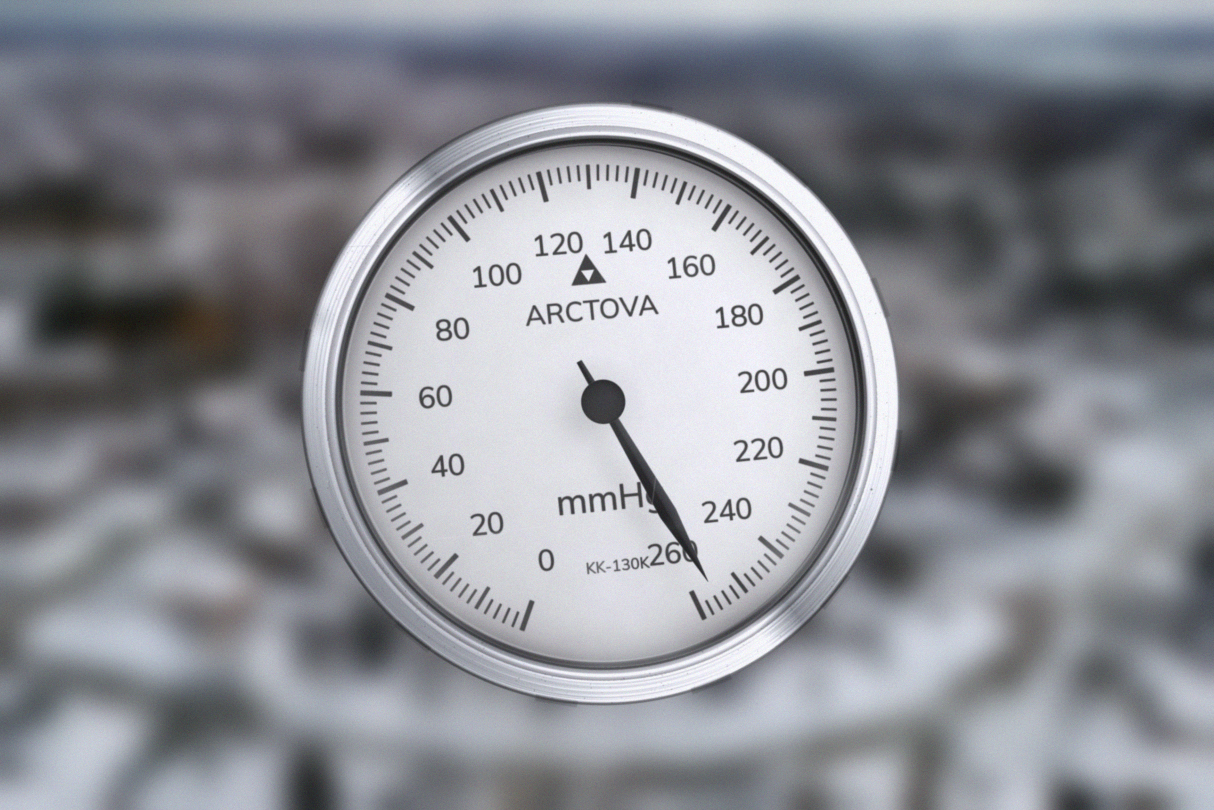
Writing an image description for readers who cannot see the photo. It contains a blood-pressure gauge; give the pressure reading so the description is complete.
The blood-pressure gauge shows 256 mmHg
